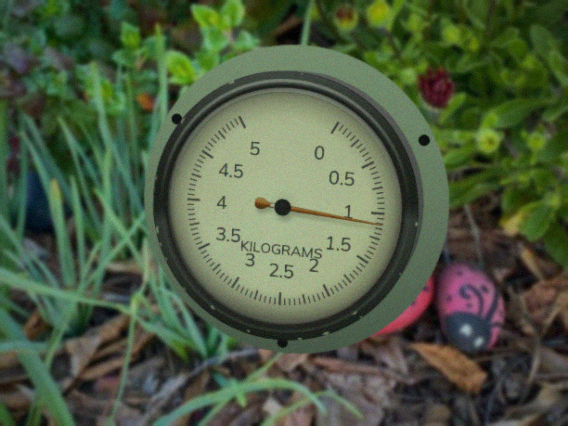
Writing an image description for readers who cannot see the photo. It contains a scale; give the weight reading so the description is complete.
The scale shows 1.1 kg
